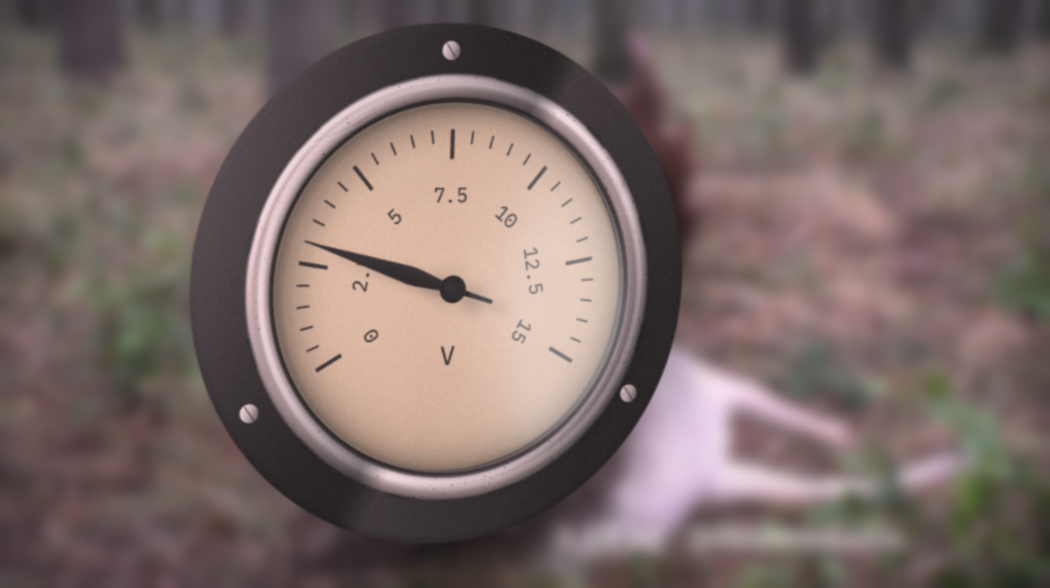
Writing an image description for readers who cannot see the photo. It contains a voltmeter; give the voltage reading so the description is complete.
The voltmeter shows 3 V
